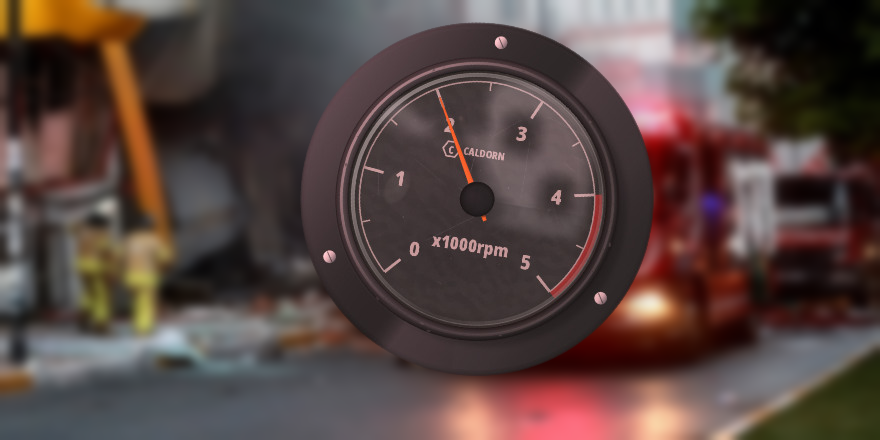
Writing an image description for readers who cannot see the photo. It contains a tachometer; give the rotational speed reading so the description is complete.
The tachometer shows 2000 rpm
